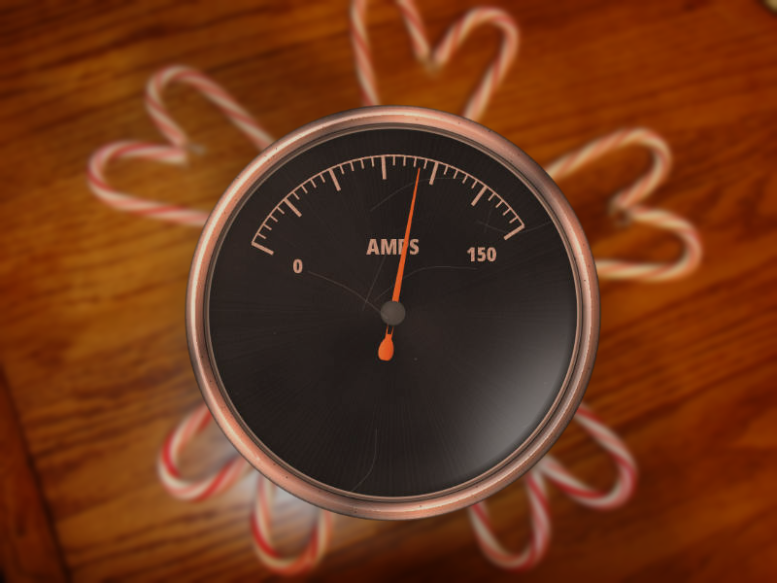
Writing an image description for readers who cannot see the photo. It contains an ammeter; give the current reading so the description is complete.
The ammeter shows 92.5 A
